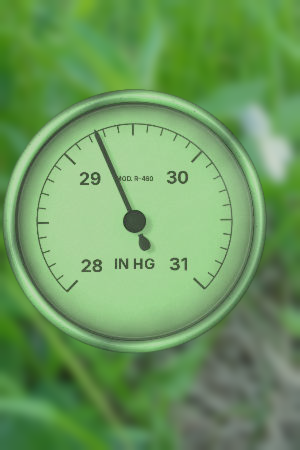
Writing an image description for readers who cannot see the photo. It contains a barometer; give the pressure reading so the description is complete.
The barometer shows 29.25 inHg
